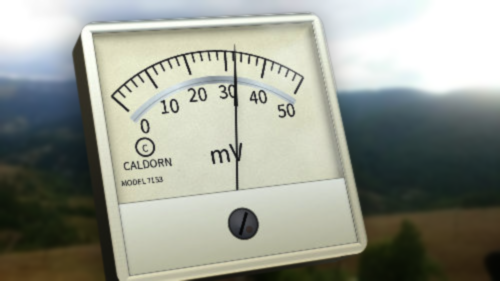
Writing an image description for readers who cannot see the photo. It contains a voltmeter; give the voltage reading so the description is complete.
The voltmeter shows 32 mV
